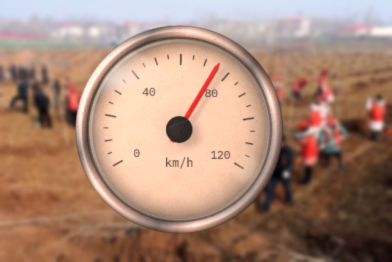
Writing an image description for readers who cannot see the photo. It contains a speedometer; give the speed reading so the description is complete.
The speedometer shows 75 km/h
